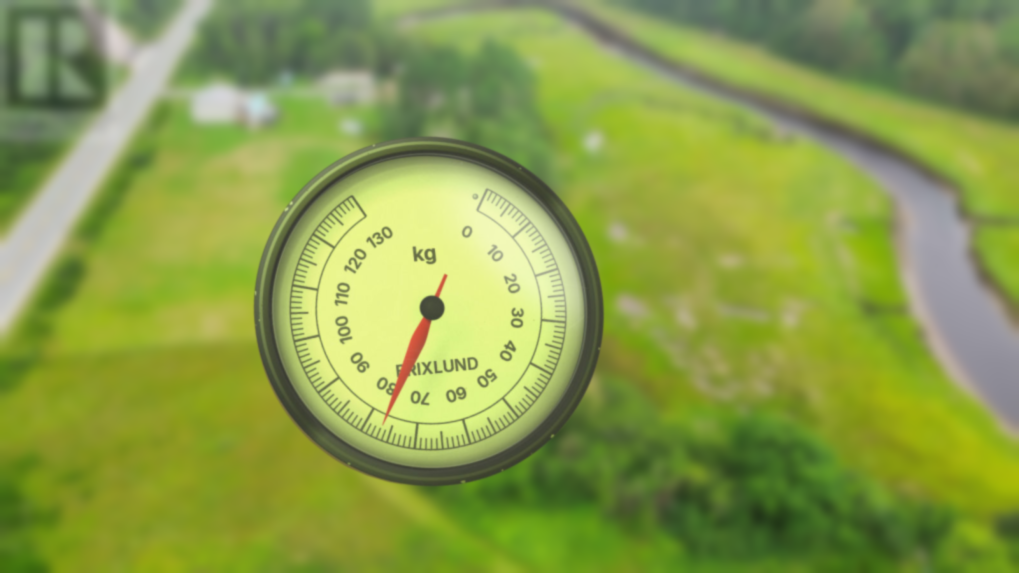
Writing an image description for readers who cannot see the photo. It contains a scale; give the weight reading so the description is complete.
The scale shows 77 kg
